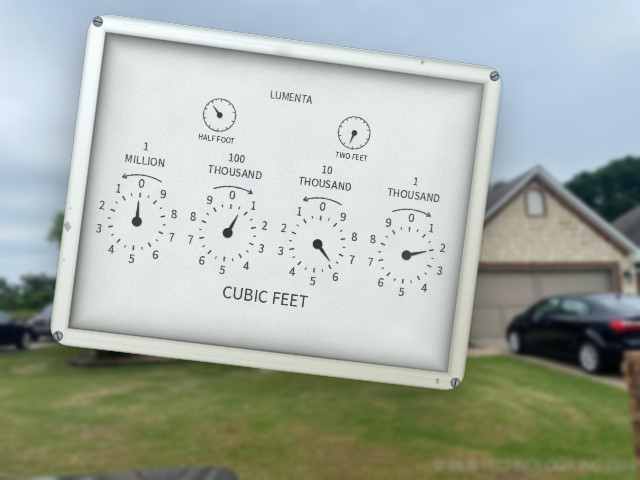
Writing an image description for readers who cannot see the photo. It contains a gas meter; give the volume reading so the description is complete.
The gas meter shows 6200 ft³
